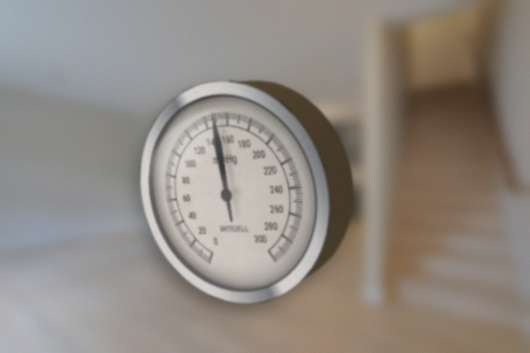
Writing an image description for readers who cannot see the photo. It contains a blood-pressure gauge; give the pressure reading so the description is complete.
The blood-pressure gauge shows 150 mmHg
